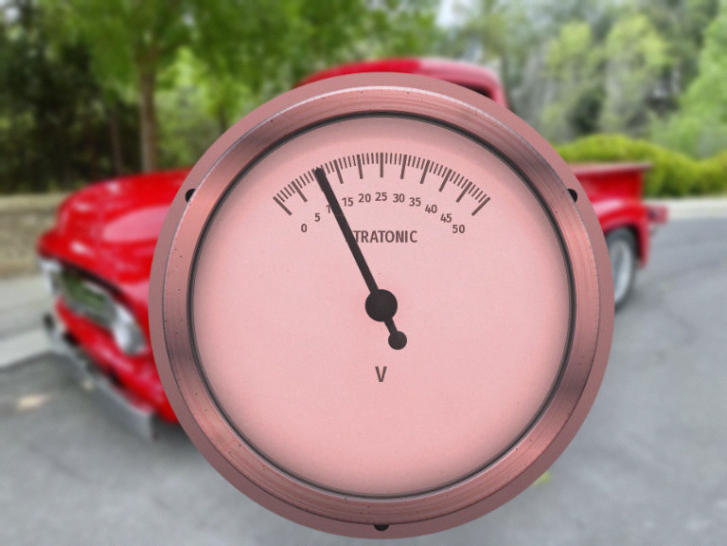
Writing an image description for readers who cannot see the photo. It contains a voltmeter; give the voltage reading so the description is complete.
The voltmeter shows 11 V
